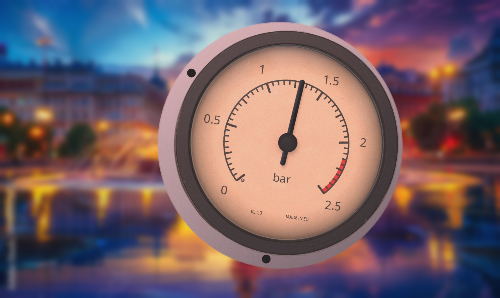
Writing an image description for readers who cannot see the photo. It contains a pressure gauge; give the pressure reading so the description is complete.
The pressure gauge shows 1.3 bar
